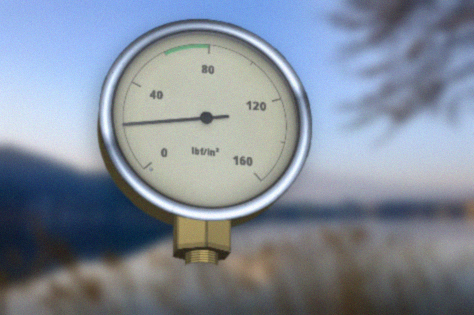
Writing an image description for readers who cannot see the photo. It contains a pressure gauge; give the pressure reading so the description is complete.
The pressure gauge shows 20 psi
